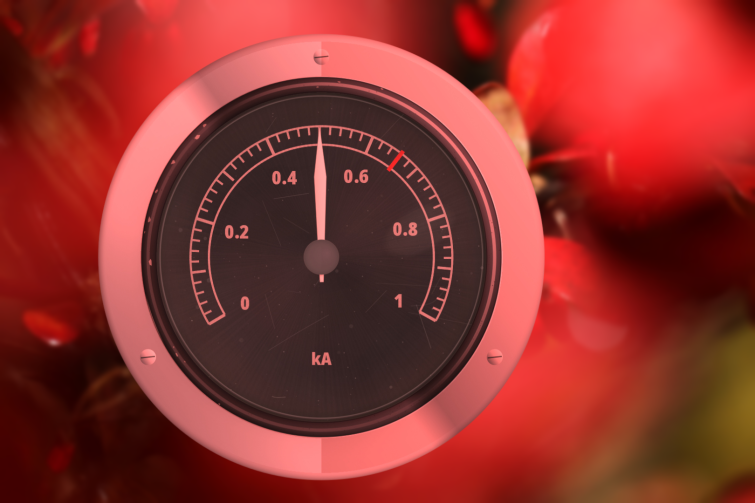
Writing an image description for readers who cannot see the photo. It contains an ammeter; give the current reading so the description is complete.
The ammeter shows 0.5 kA
